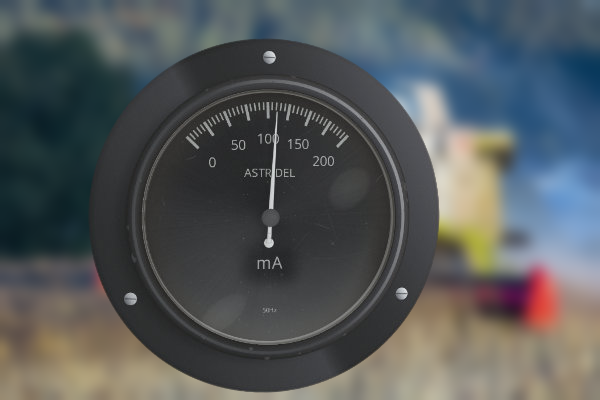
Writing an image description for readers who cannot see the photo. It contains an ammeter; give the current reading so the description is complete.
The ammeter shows 110 mA
